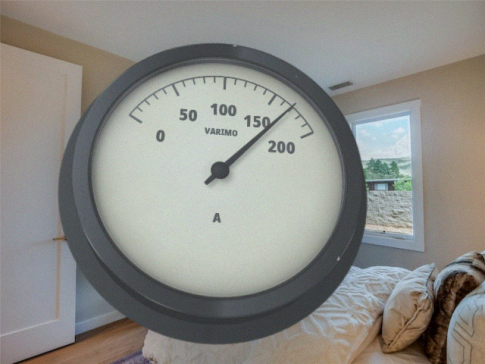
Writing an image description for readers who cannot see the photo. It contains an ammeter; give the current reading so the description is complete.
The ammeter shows 170 A
